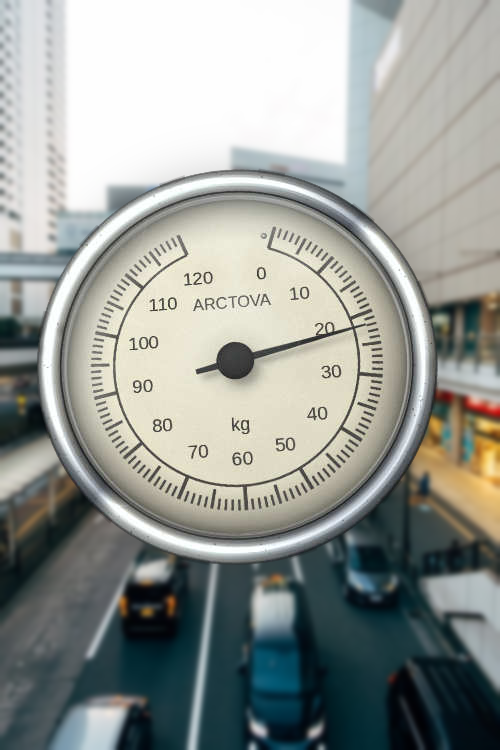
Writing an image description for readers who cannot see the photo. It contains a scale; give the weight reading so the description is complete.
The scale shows 22 kg
